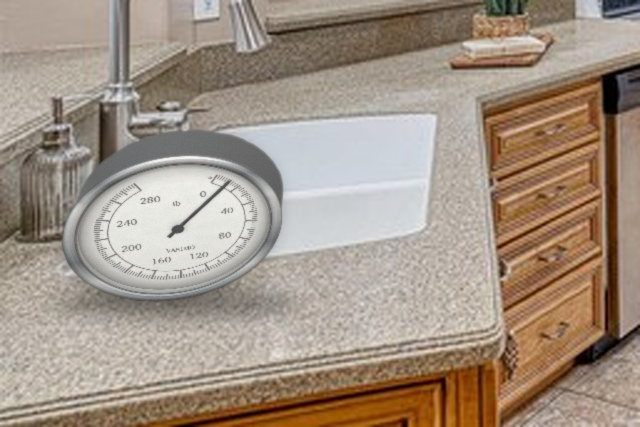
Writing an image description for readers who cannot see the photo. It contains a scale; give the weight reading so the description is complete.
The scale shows 10 lb
